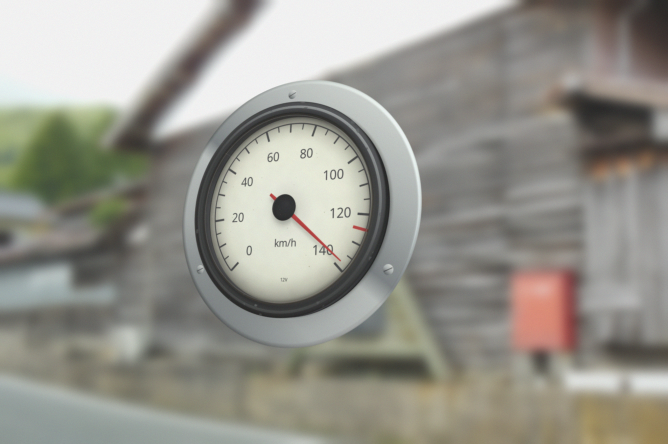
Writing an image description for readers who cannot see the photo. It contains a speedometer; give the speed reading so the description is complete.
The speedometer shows 137.5 km/h
